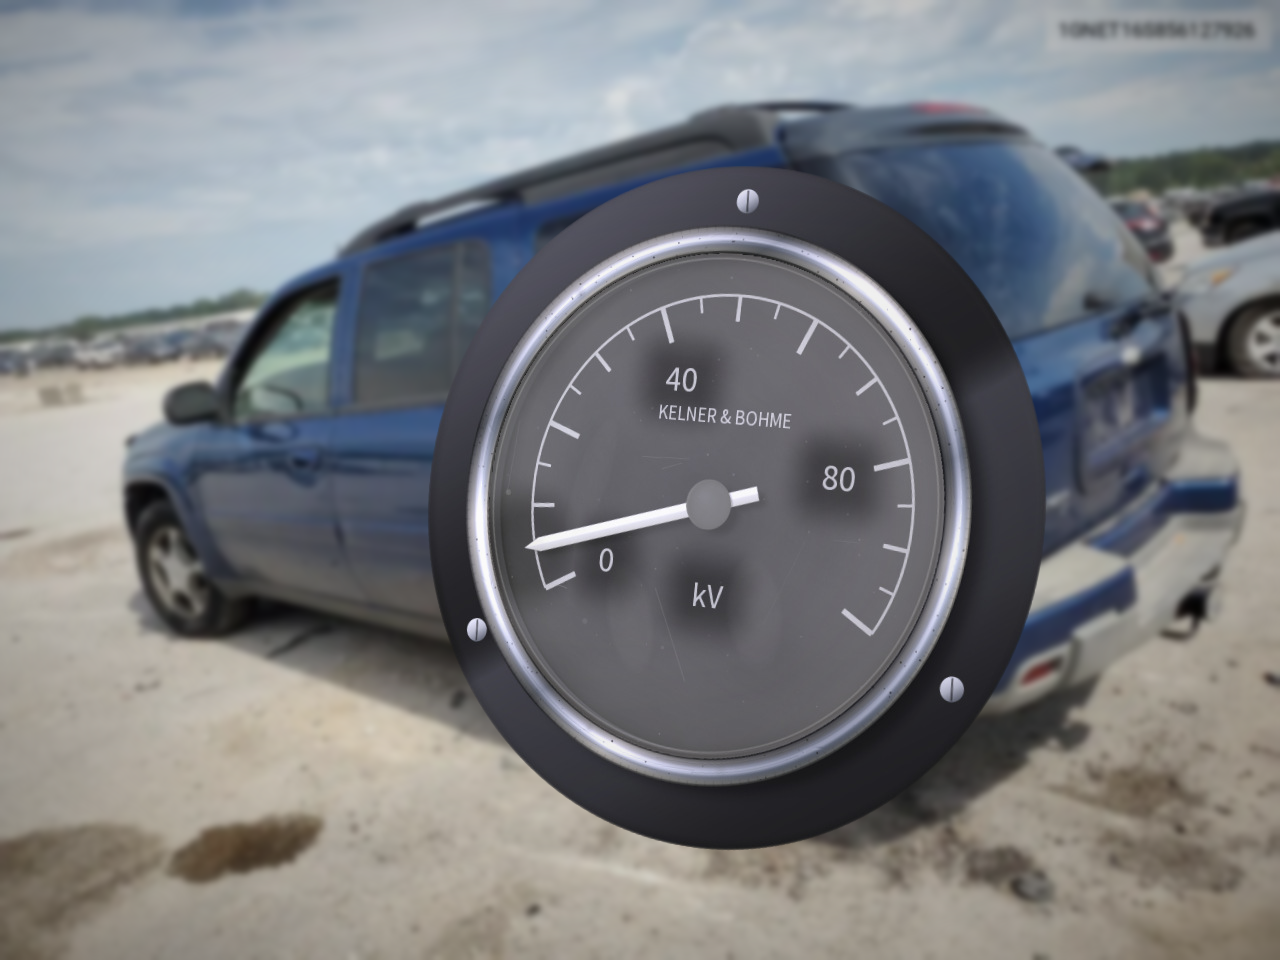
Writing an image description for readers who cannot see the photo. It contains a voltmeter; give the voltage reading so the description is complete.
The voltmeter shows 5 kV
